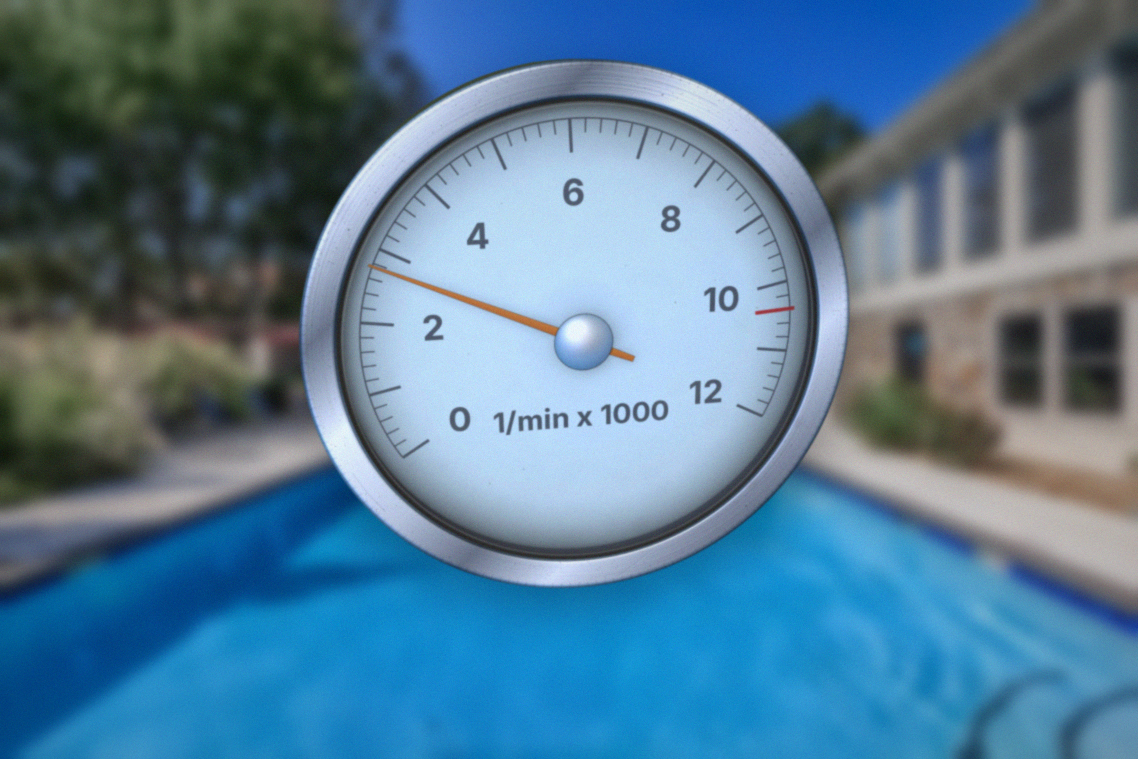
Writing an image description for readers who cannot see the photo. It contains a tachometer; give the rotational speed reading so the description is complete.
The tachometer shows 2800 rpm
